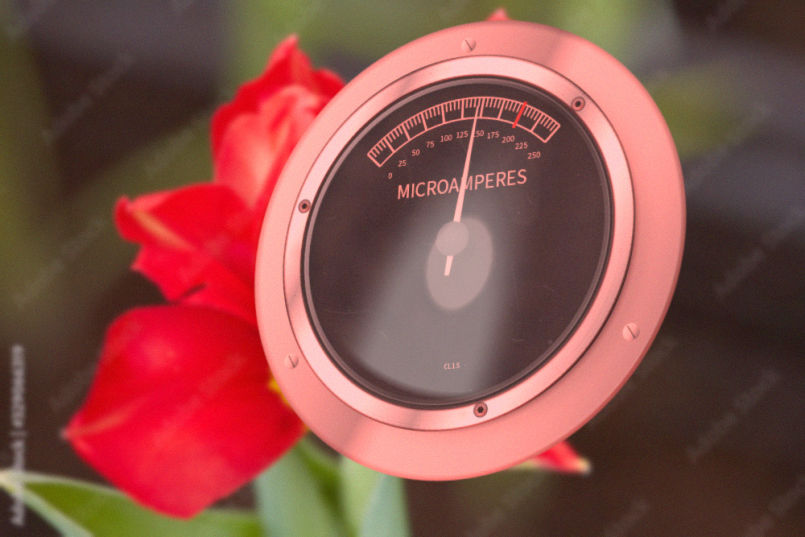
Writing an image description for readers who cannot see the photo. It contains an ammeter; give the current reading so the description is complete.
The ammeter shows 150 µA
